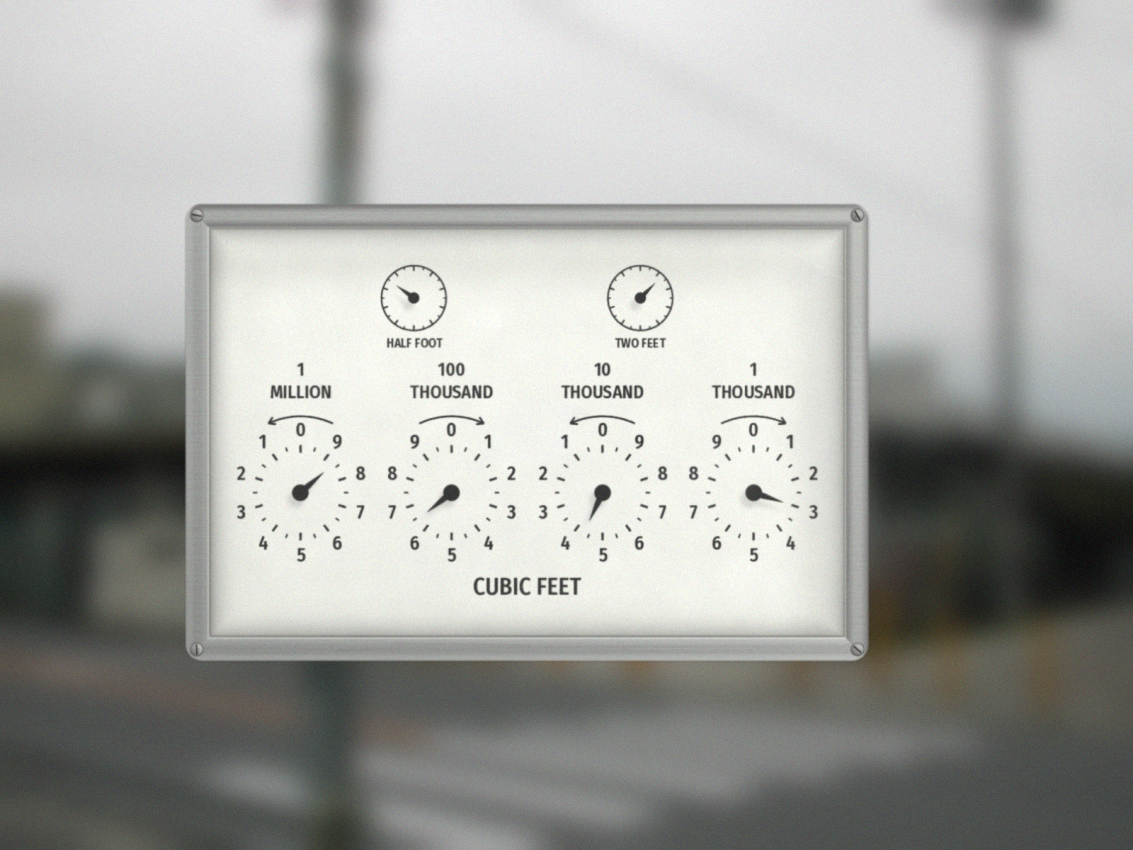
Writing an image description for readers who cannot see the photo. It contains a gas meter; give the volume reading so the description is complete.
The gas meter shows 864300 ft³
